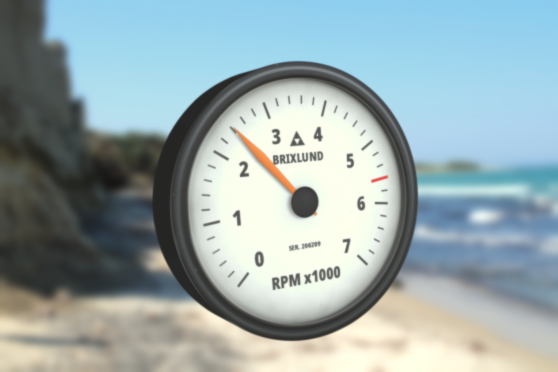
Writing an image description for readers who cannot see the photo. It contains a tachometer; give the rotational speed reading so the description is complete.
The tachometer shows 2400 rpm
